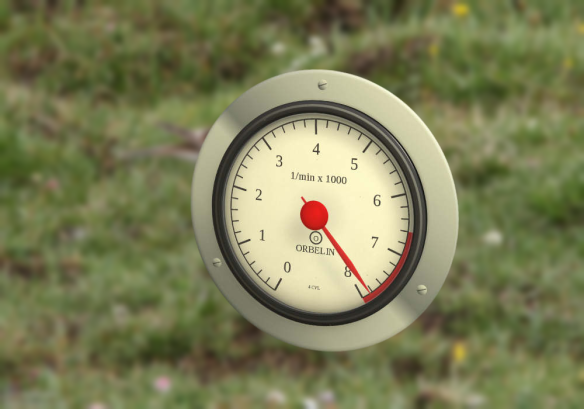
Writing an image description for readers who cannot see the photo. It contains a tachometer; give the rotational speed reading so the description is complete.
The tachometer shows 7800 rpm
